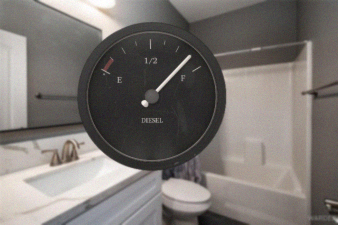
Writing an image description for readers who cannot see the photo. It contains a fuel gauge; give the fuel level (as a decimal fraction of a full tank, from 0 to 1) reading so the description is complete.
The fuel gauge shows 0.875
